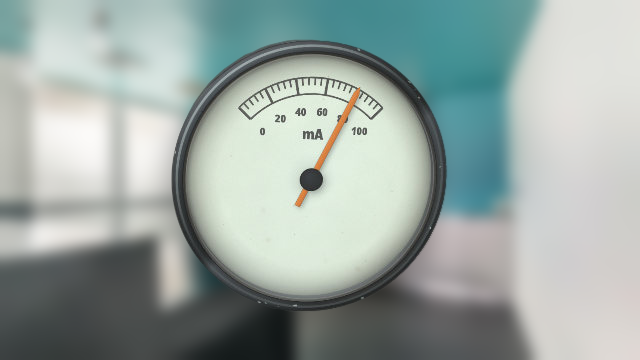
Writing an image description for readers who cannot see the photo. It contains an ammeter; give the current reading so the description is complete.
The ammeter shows 80 mA
